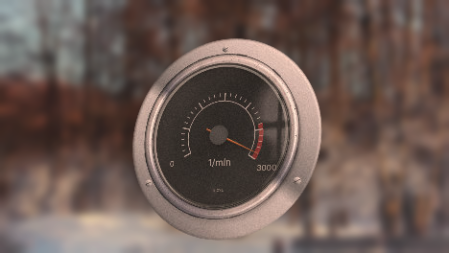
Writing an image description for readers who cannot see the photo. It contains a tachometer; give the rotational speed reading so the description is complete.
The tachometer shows 2900 rpm
